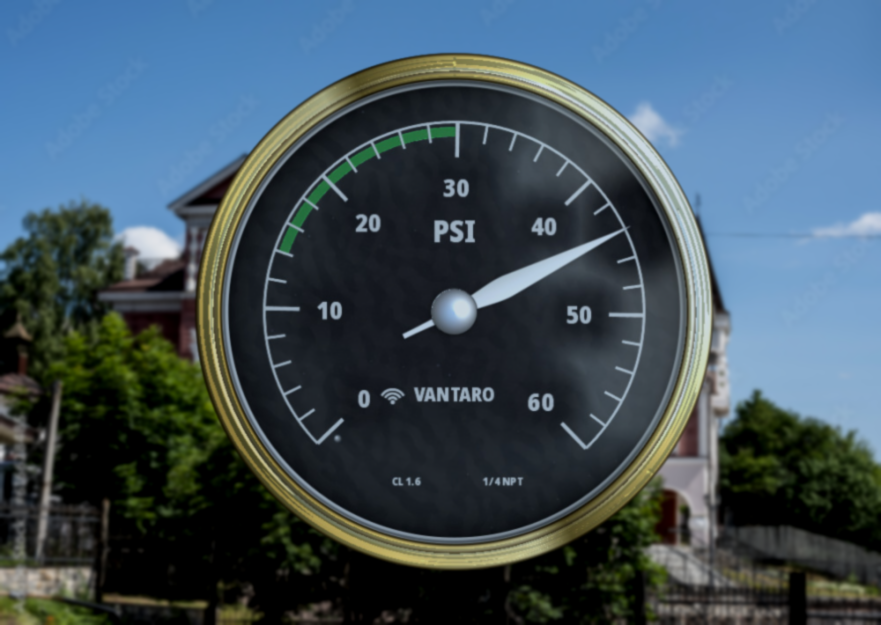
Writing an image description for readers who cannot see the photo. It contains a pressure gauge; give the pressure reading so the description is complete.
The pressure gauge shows 44 psi
